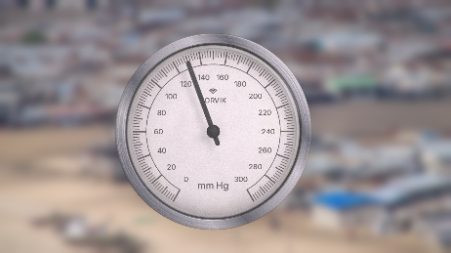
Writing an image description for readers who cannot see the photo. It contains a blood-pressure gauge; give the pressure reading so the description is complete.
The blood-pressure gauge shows 130 mmHg
